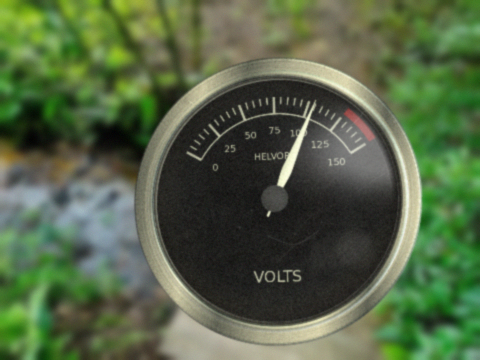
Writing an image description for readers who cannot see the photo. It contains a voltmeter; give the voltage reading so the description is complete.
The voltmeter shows 105 V
